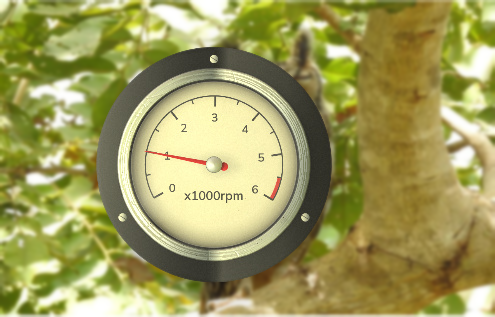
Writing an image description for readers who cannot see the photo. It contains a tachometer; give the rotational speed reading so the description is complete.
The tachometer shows 1000 rpm
